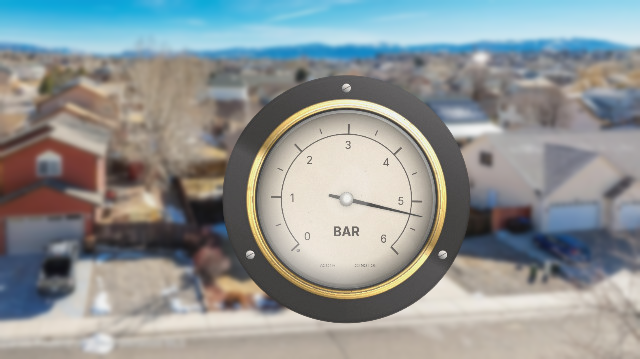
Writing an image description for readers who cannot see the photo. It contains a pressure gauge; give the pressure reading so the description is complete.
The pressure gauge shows 5.25 bar
